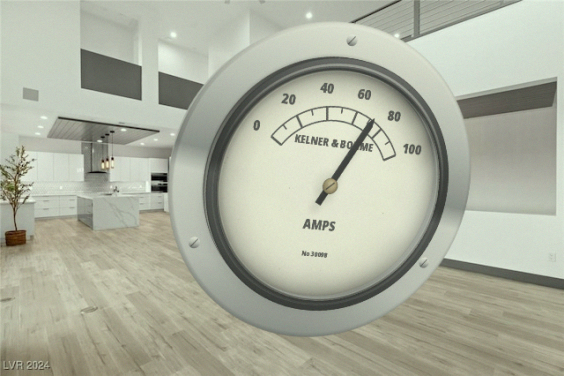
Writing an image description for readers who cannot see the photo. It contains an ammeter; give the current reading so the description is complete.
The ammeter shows 70 A
